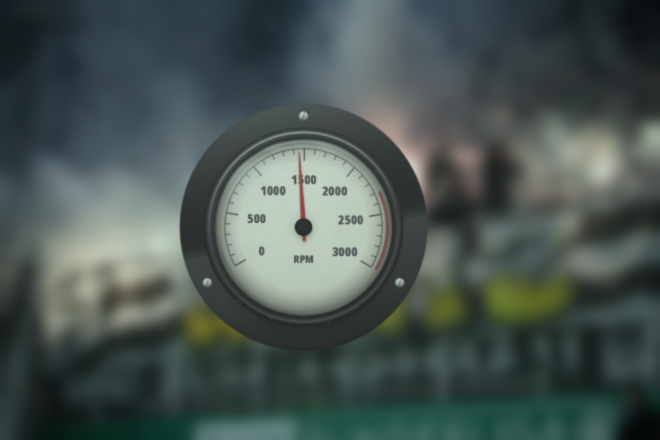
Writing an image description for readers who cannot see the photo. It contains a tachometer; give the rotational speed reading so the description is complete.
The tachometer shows 1450 rpm
